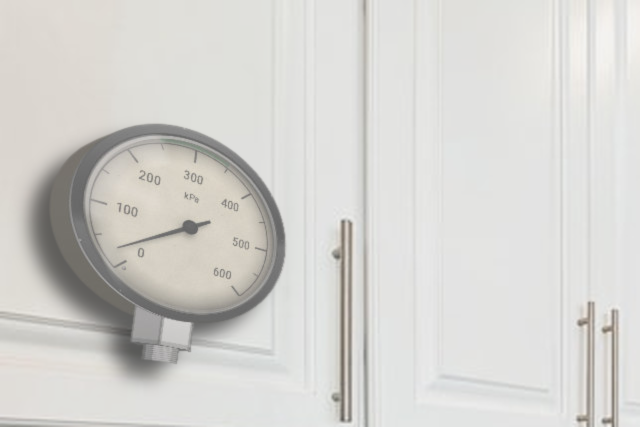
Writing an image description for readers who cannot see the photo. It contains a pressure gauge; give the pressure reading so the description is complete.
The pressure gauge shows 25 kPa
